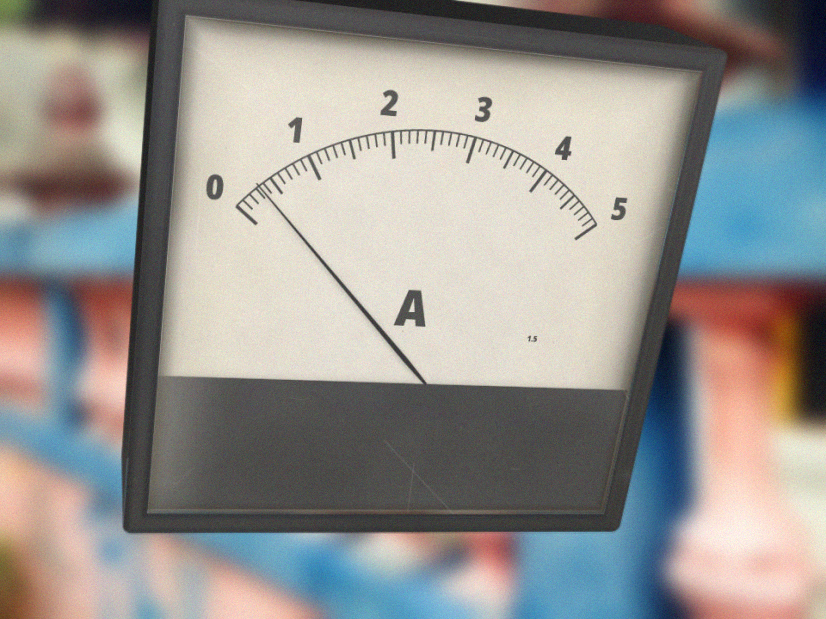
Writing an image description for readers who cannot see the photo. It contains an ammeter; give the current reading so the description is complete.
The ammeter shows 0.35 A
